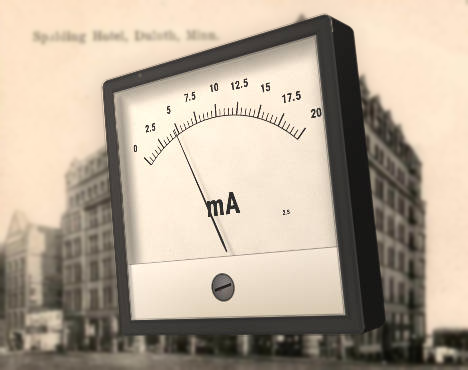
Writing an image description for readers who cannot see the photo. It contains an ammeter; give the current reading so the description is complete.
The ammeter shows 5 mA
